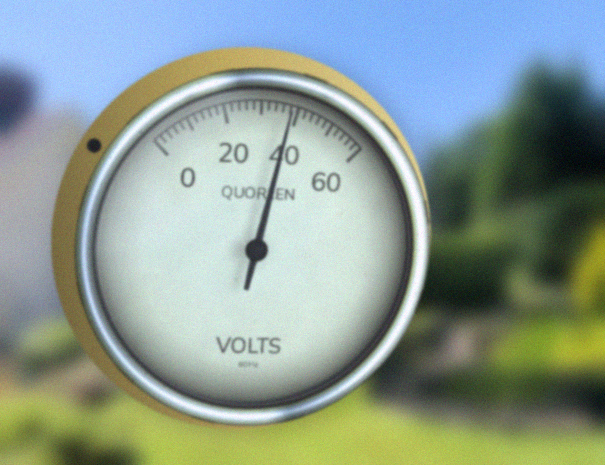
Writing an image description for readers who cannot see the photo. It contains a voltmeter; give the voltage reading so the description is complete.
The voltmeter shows 38 V
